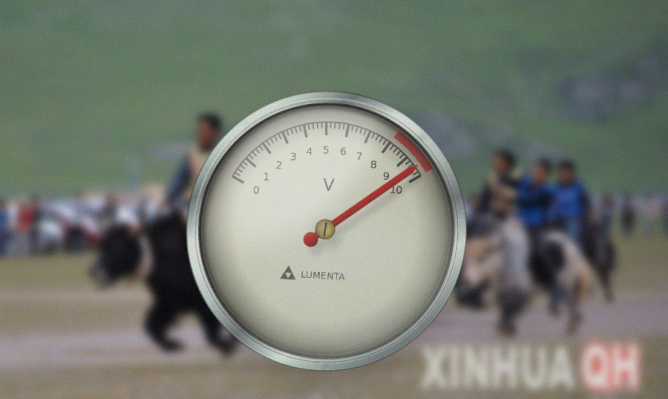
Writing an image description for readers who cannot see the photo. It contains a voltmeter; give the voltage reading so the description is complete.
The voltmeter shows 9.6 V
